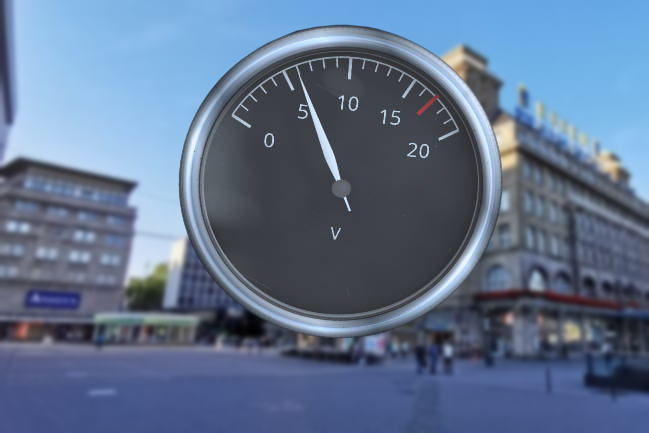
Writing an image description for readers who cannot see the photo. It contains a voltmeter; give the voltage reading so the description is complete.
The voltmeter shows 6 V
